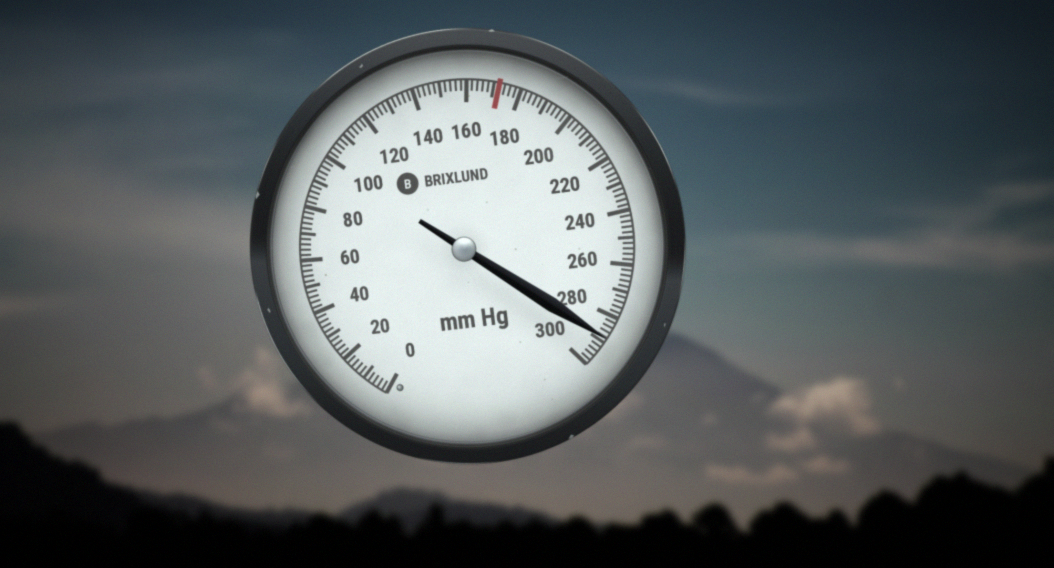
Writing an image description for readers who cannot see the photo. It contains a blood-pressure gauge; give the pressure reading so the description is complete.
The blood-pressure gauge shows 288 mmHg
